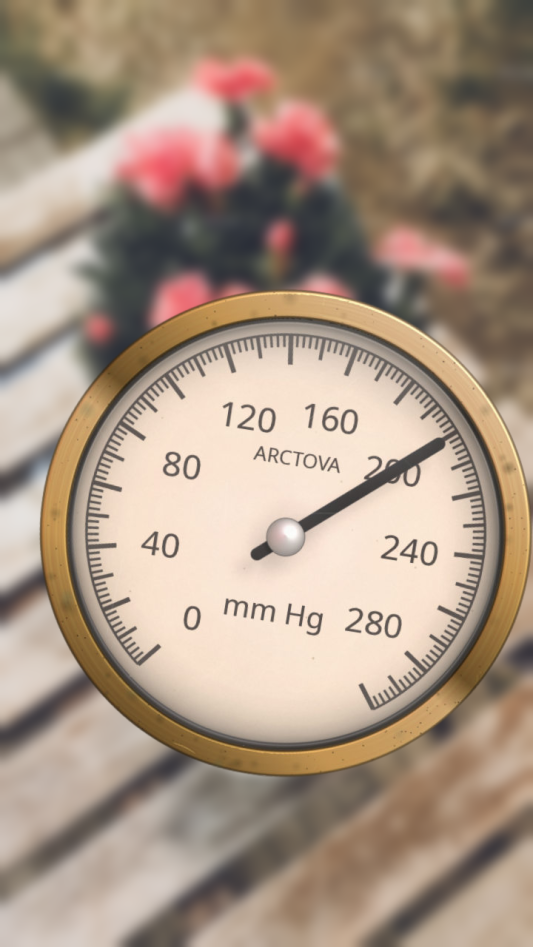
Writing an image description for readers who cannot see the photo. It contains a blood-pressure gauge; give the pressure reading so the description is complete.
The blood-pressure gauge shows 200 mmHg
